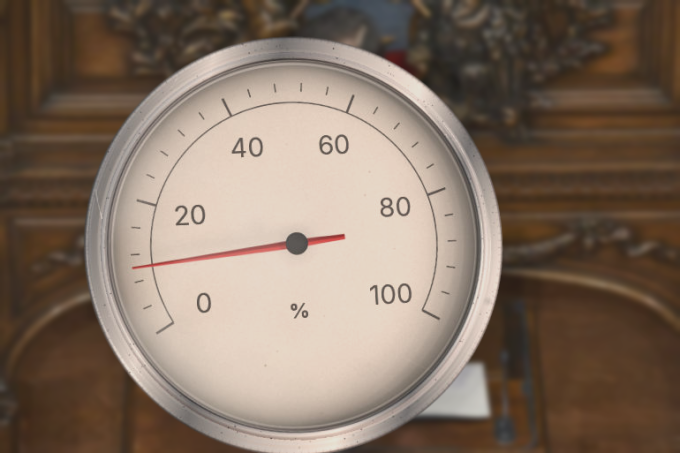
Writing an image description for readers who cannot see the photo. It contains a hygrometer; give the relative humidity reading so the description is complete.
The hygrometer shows 10 %
